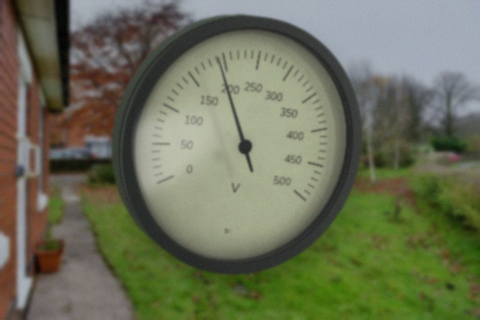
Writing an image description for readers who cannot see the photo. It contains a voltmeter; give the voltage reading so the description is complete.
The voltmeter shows 190 V
